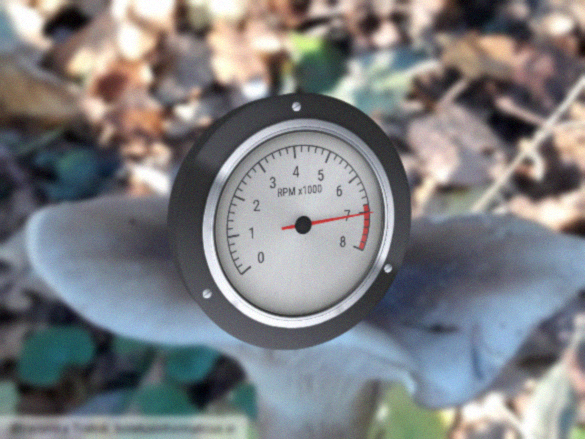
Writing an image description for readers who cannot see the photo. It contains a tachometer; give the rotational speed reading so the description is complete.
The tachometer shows 7000 rpm
